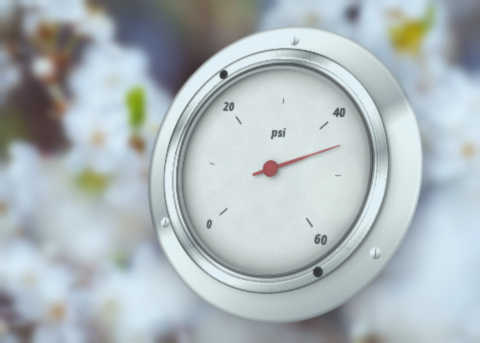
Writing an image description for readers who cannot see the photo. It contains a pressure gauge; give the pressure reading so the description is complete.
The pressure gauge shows 45 psi
